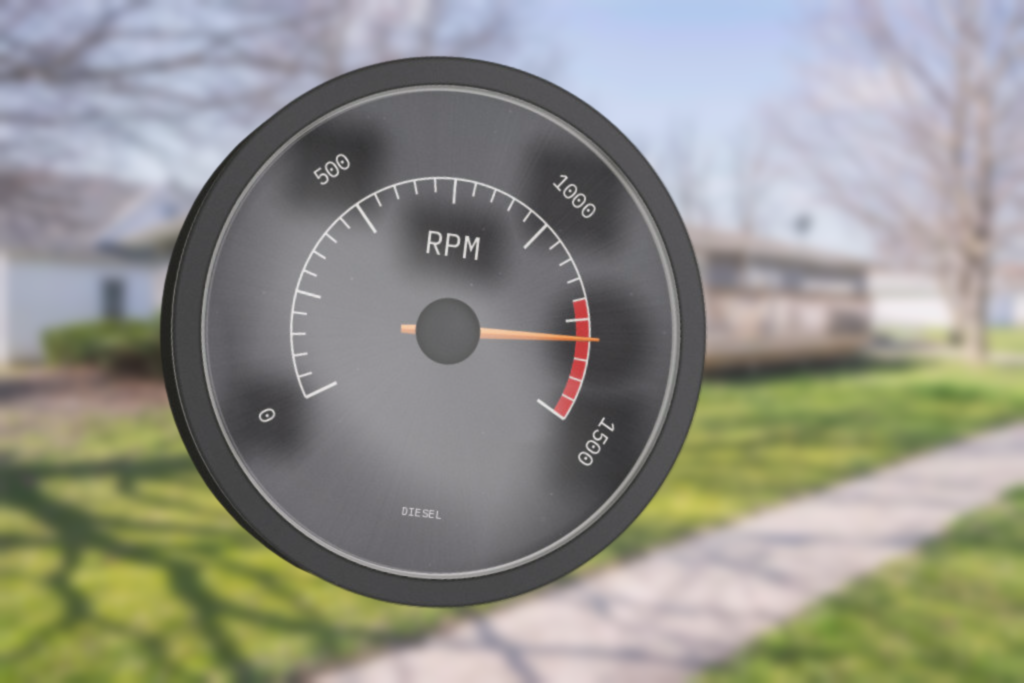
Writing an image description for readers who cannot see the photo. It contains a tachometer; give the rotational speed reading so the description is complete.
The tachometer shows 1300 rpm
